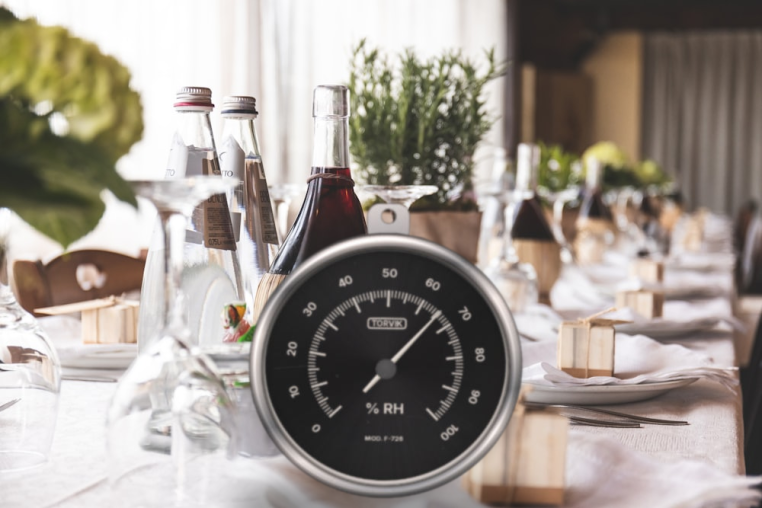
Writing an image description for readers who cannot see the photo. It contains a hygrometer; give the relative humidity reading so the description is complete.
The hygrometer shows 65 %
